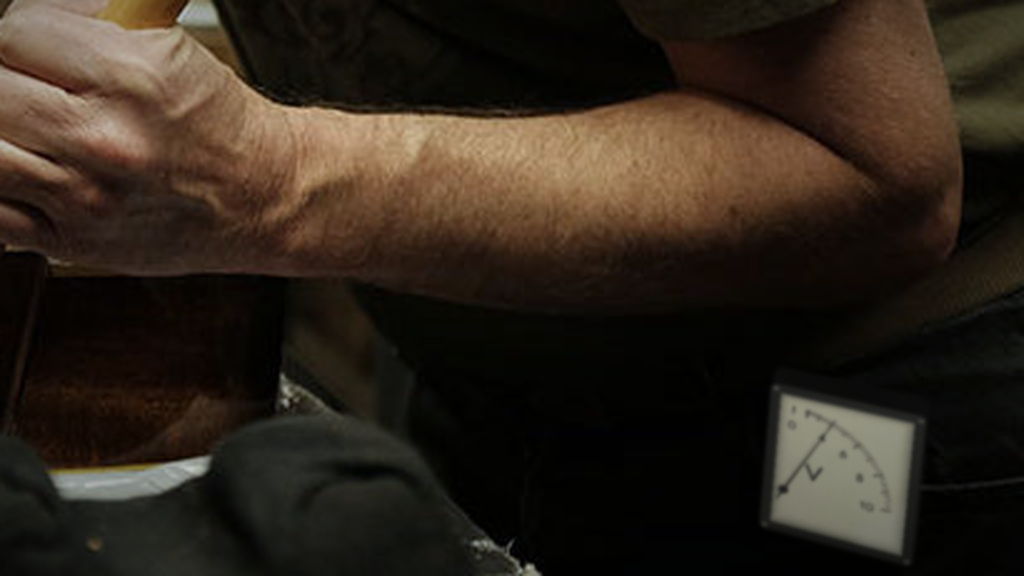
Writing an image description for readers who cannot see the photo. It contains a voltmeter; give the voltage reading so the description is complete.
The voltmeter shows 4 V
